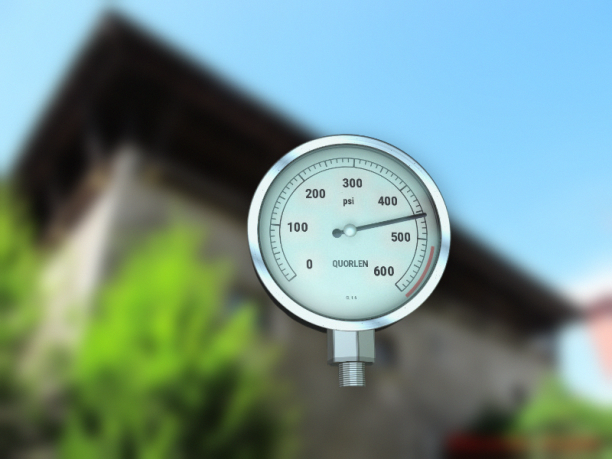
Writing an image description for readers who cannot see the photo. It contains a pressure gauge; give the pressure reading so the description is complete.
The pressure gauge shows 460 psi
